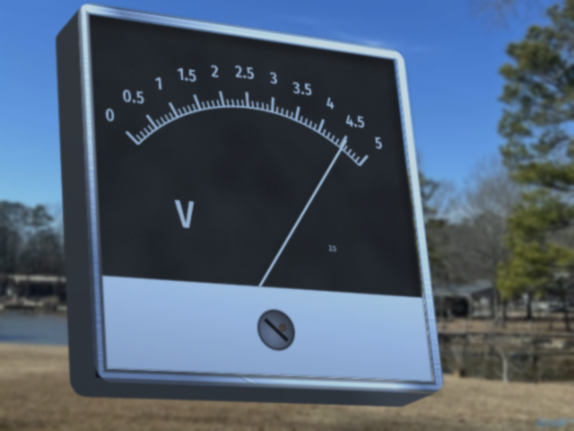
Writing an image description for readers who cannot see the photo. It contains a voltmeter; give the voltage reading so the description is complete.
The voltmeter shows 4.5 V
